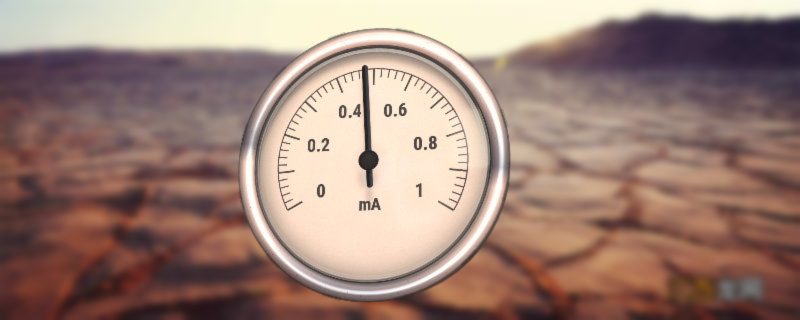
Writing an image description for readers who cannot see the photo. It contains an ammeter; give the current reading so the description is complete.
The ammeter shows 0.48 mA
